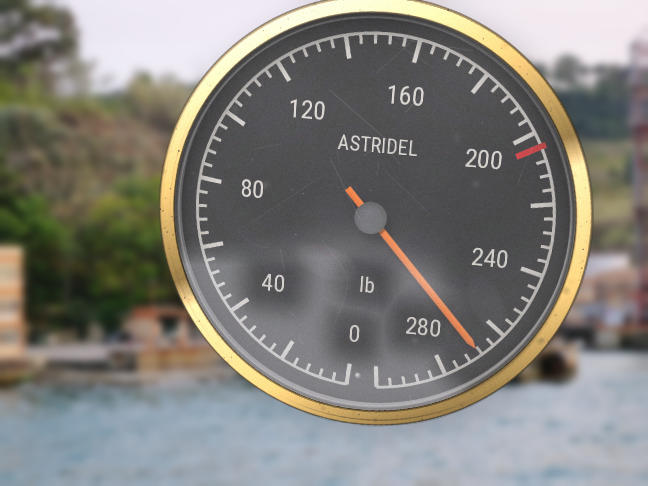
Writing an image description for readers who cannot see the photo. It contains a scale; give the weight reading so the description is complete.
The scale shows 268 lb
